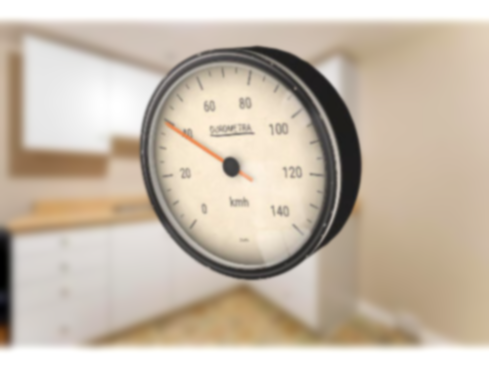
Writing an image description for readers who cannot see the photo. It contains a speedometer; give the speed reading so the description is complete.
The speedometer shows 40 km/h
